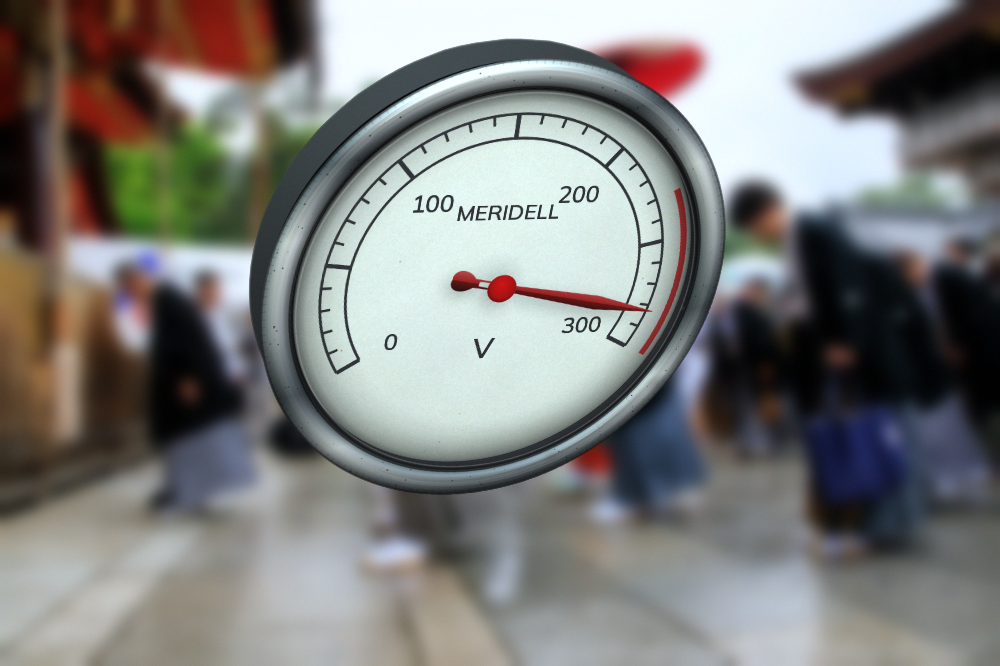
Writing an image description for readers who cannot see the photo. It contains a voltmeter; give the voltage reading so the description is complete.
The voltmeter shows 280 V
